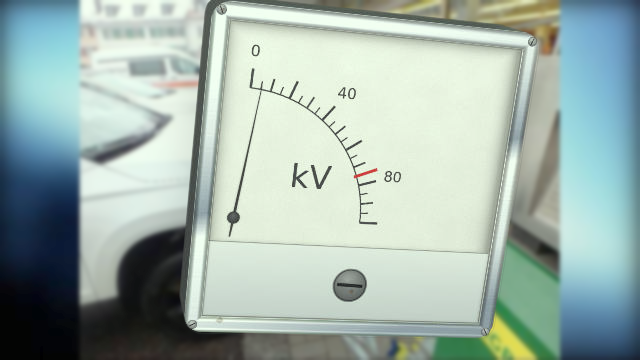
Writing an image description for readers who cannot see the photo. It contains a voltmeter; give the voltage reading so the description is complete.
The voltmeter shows 5 kV
